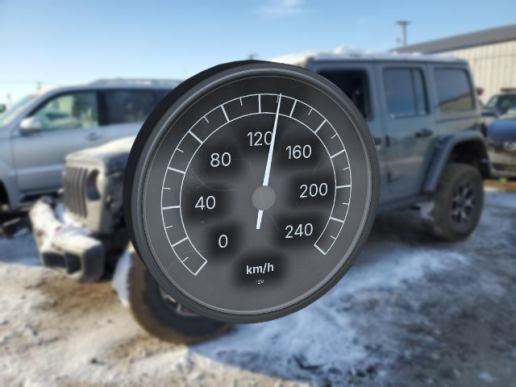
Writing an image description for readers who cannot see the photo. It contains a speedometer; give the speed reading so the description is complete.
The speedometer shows 130 km/h
